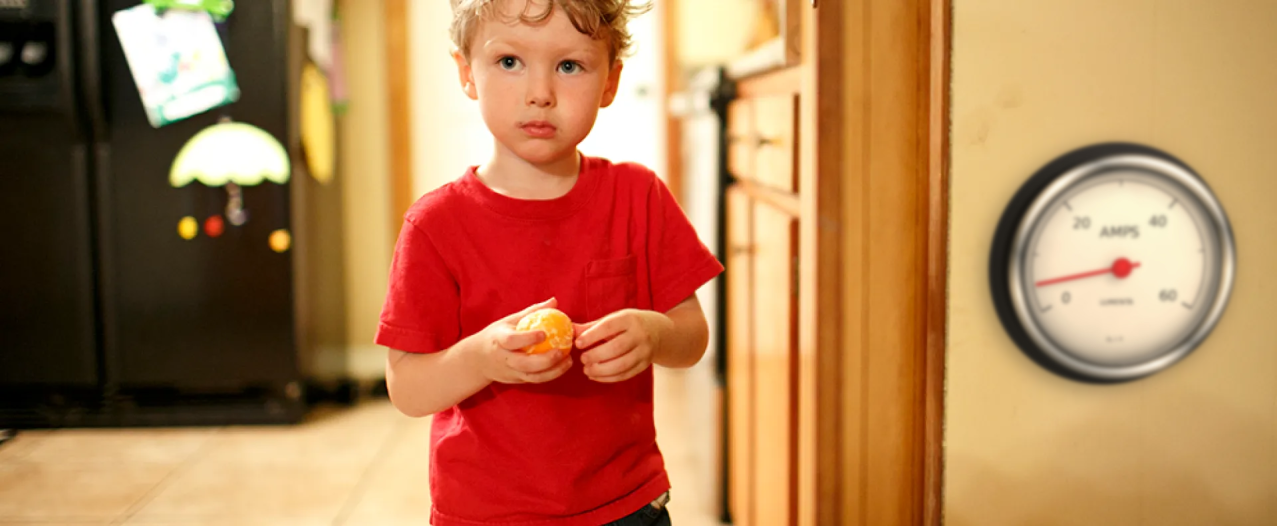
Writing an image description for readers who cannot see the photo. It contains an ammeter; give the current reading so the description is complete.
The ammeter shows 5 A
